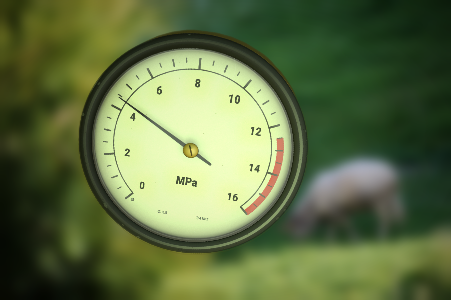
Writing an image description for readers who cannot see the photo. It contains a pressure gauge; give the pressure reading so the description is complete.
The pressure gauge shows 4.5 MPa
